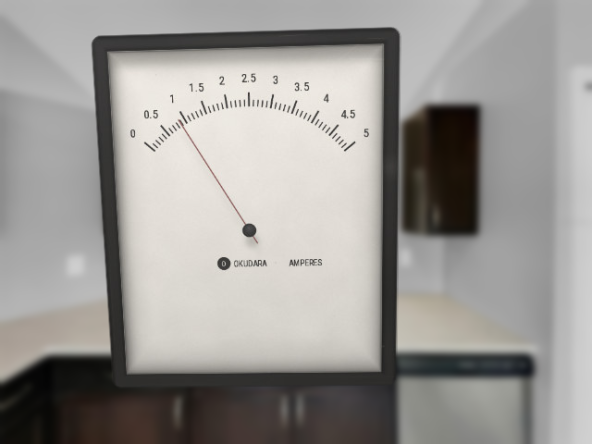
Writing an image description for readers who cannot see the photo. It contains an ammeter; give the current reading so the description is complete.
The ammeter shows 0.9 A
